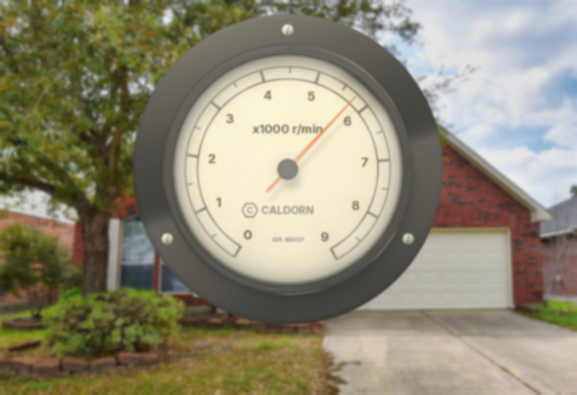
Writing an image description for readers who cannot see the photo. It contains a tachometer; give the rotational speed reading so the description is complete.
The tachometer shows 5750 rpm
